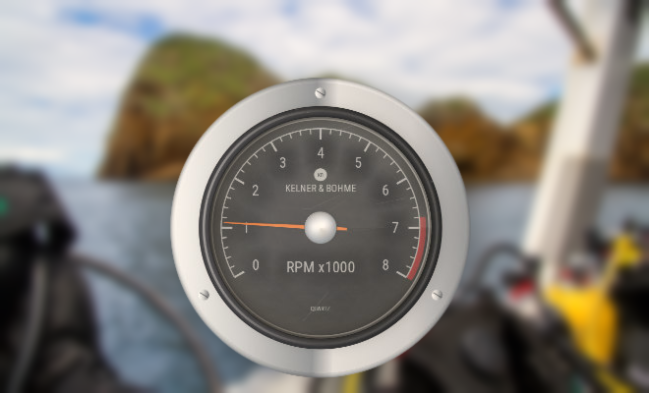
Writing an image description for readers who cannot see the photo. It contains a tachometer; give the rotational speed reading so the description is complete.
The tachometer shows 1100 rpm
